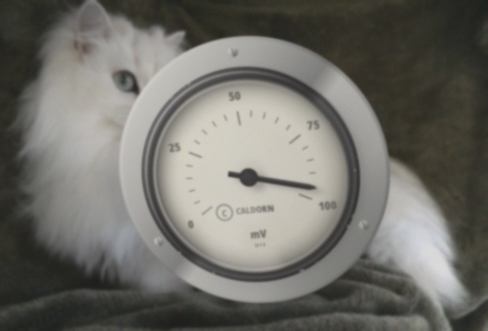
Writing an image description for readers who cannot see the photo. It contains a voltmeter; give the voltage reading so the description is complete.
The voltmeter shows 95 mV
